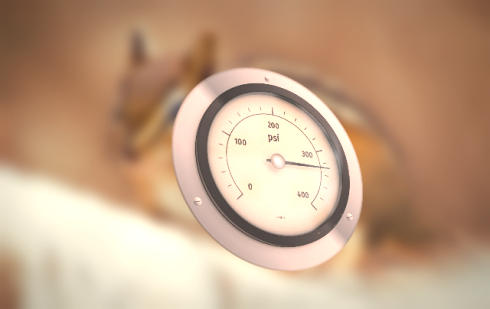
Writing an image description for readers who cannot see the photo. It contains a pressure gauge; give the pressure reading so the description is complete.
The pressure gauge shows 330 psi
